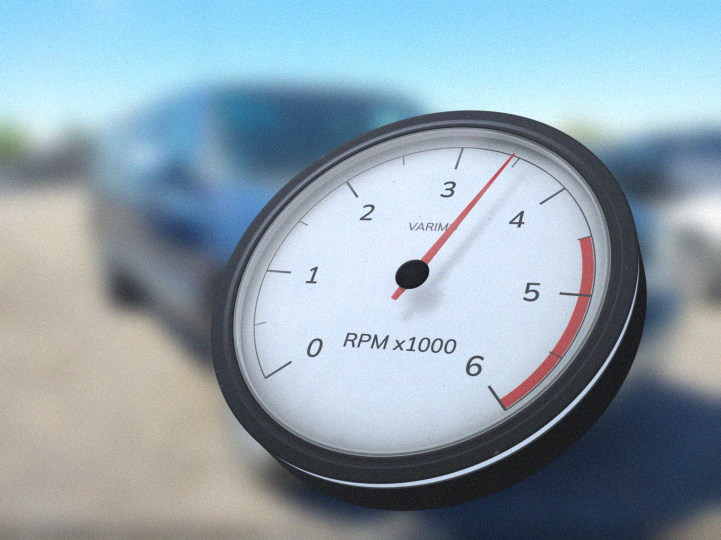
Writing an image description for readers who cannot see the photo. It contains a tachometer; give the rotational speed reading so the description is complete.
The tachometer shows 3500 rpm
